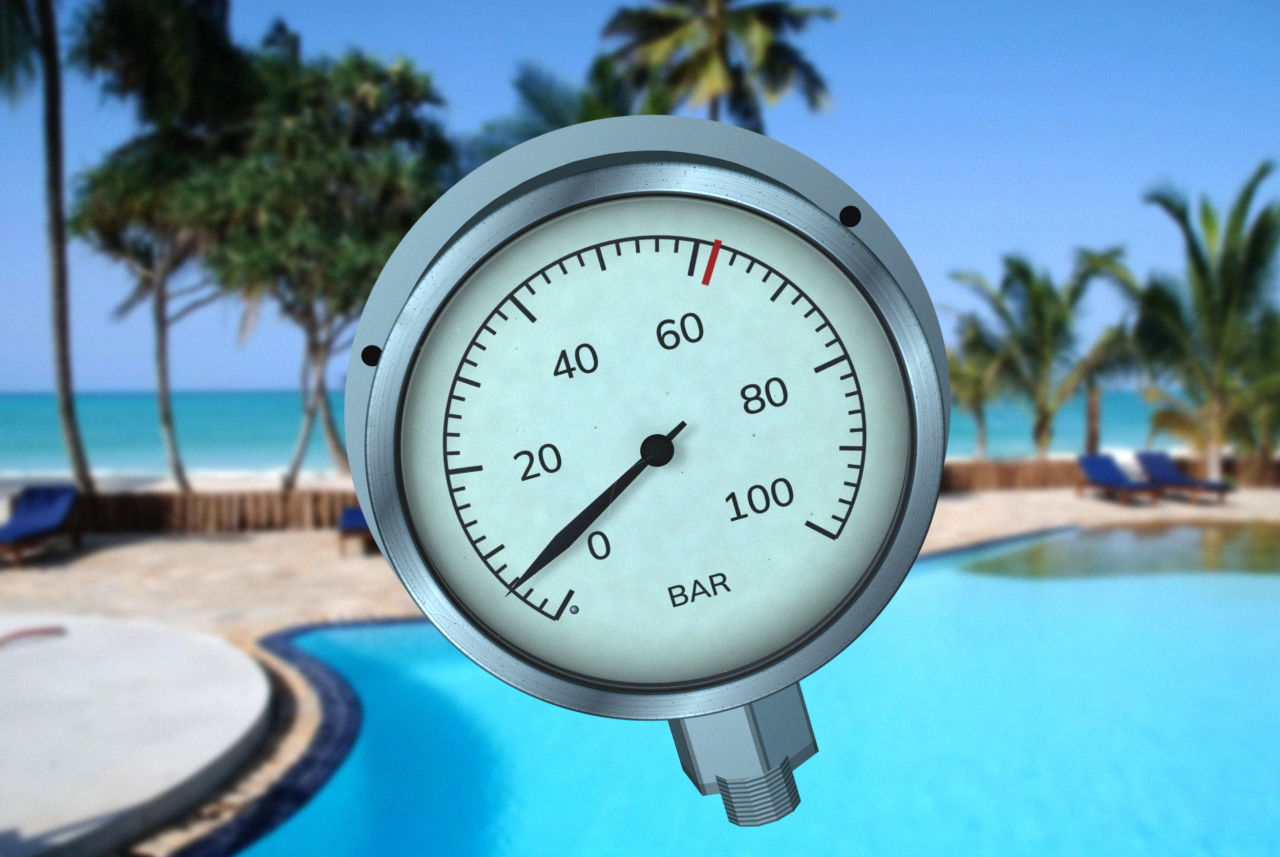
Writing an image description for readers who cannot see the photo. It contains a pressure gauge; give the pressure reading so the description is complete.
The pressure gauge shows 6 bar
